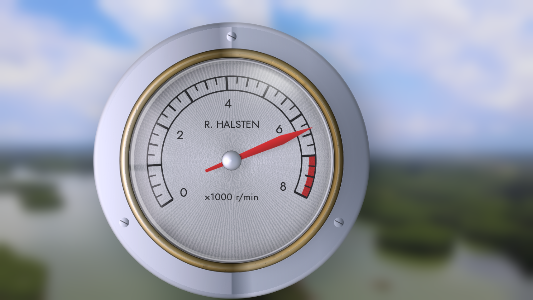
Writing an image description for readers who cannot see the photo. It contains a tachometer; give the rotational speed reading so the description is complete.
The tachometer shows 6375 rpm
